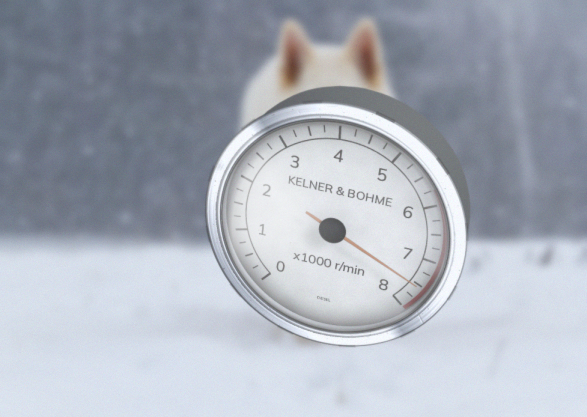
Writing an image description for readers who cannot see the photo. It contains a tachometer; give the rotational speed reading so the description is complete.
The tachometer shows 7500 rpm
